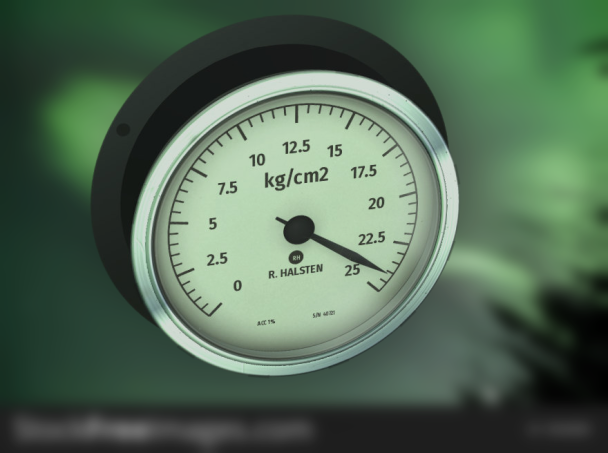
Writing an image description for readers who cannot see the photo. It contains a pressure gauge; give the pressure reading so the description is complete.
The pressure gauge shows 24 kg/cm²
